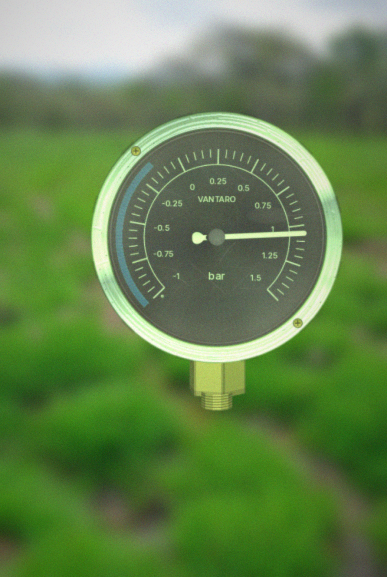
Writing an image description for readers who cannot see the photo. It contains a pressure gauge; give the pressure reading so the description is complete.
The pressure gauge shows 1.05 bar
